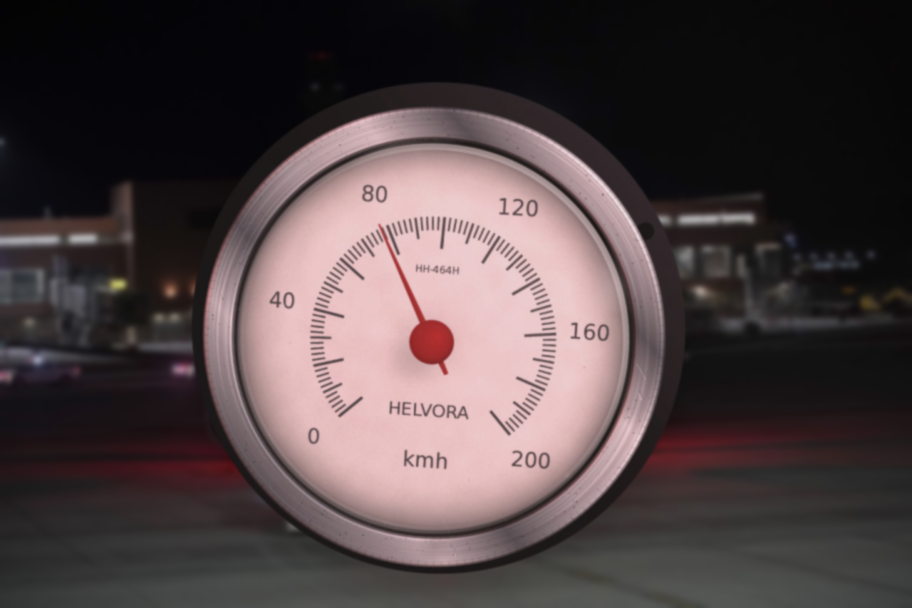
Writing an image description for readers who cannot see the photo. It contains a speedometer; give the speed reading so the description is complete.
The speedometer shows 78 km/h
